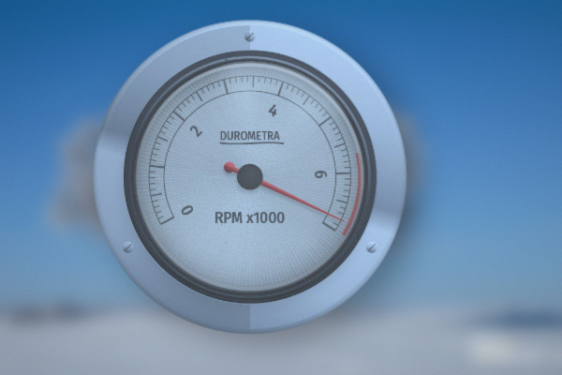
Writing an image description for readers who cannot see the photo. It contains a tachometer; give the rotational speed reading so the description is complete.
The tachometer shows 6800 rpm
